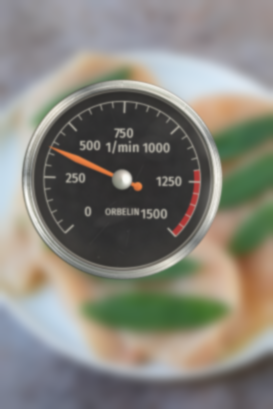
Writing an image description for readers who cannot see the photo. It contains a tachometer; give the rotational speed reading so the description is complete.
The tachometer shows 375 rpm
